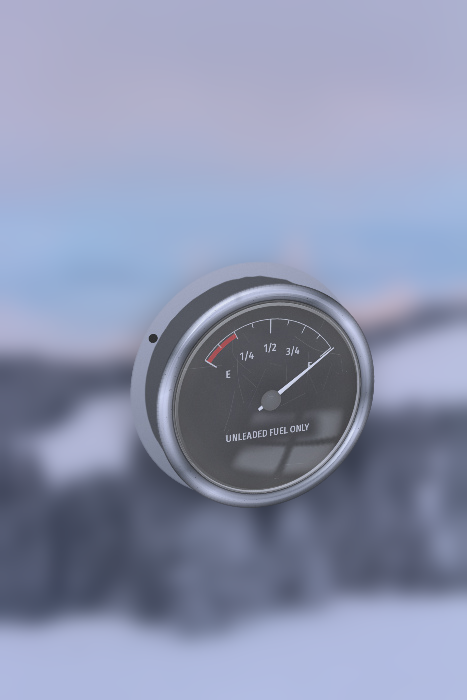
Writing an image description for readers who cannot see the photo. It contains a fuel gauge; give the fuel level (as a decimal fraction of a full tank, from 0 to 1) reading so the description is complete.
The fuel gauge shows 1
